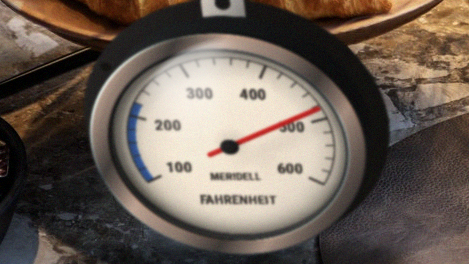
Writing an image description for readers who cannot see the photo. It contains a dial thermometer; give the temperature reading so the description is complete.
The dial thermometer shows 480 °F
